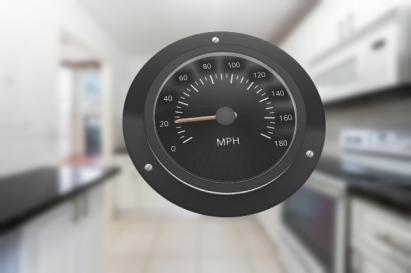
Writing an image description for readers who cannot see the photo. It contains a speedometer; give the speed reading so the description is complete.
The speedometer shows 20 mph
